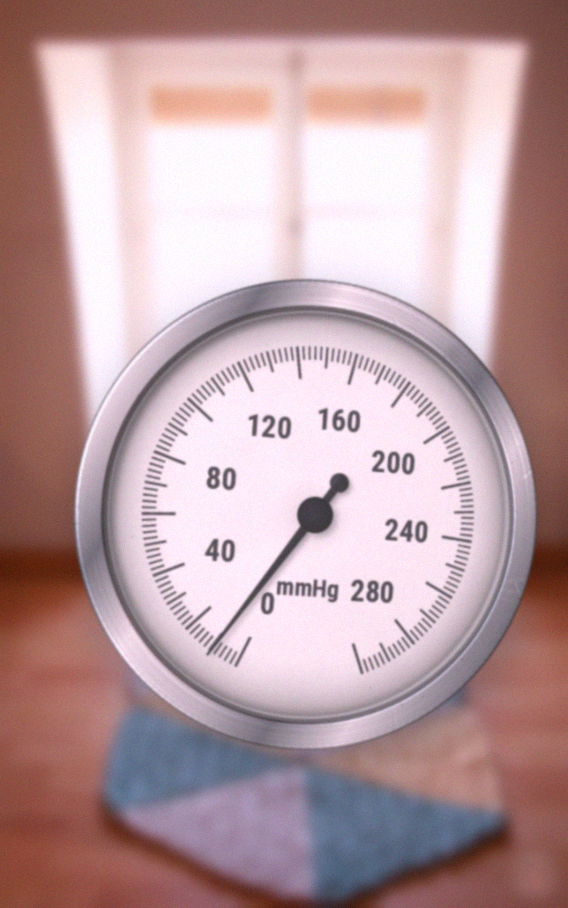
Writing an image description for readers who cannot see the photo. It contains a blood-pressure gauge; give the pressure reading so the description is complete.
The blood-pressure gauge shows 10 mmHg
